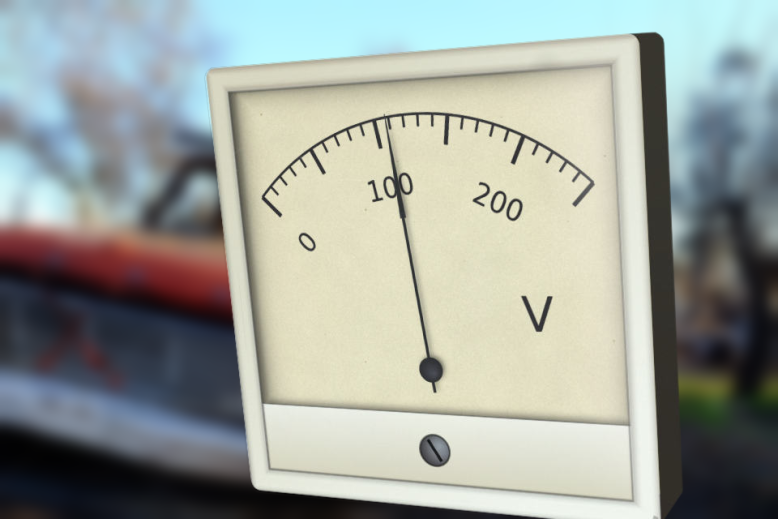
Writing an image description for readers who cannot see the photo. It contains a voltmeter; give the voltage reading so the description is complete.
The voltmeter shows 110 V
